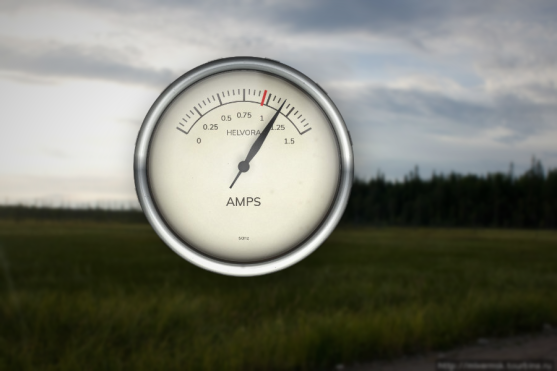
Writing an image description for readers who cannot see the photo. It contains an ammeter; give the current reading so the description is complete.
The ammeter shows 1.15 A
